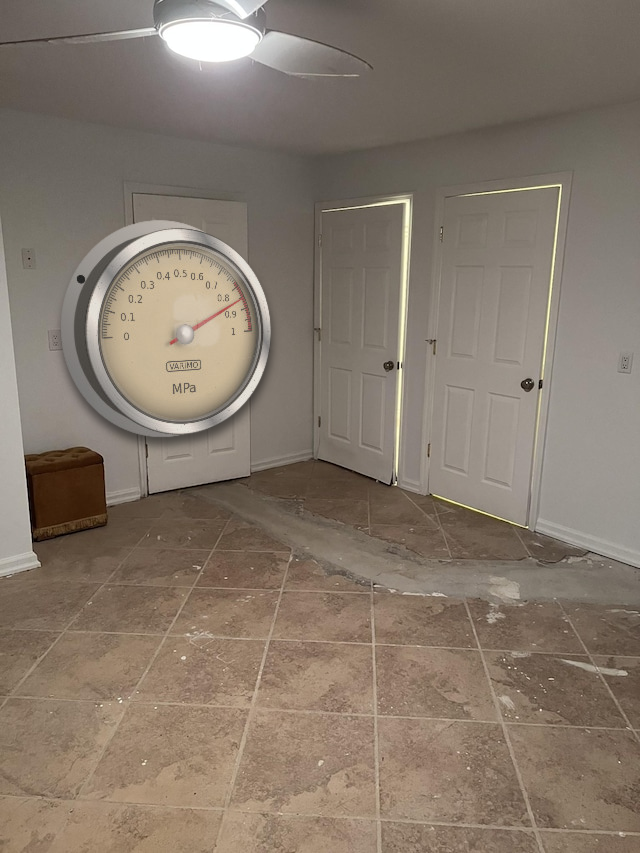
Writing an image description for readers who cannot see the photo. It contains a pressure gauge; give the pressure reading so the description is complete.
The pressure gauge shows 0.85 MPa
